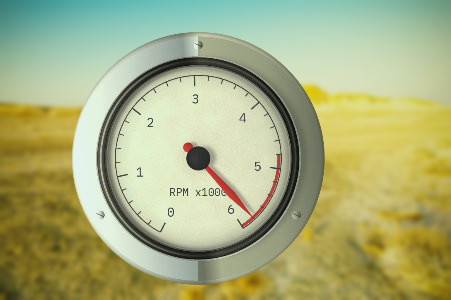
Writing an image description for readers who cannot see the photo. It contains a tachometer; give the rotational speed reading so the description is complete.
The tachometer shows 5800 rpm
